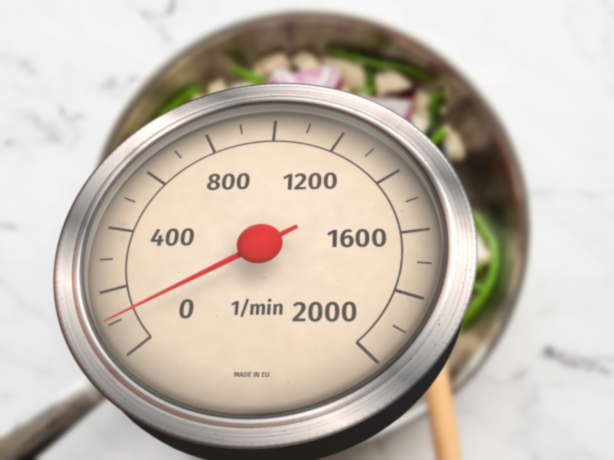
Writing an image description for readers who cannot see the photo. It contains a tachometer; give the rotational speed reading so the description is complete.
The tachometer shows 100 rpm
